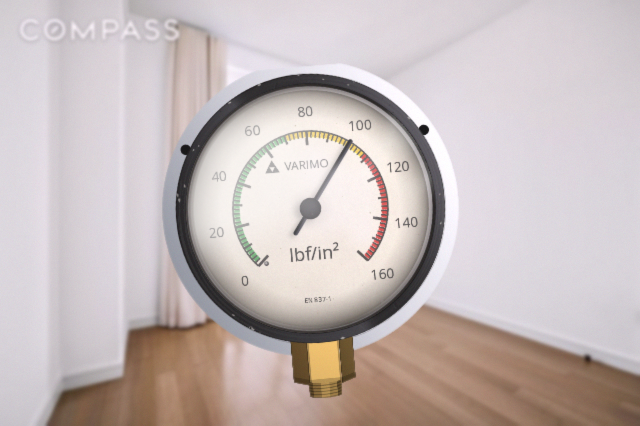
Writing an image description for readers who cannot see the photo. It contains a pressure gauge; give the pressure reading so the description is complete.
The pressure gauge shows 100 psi
